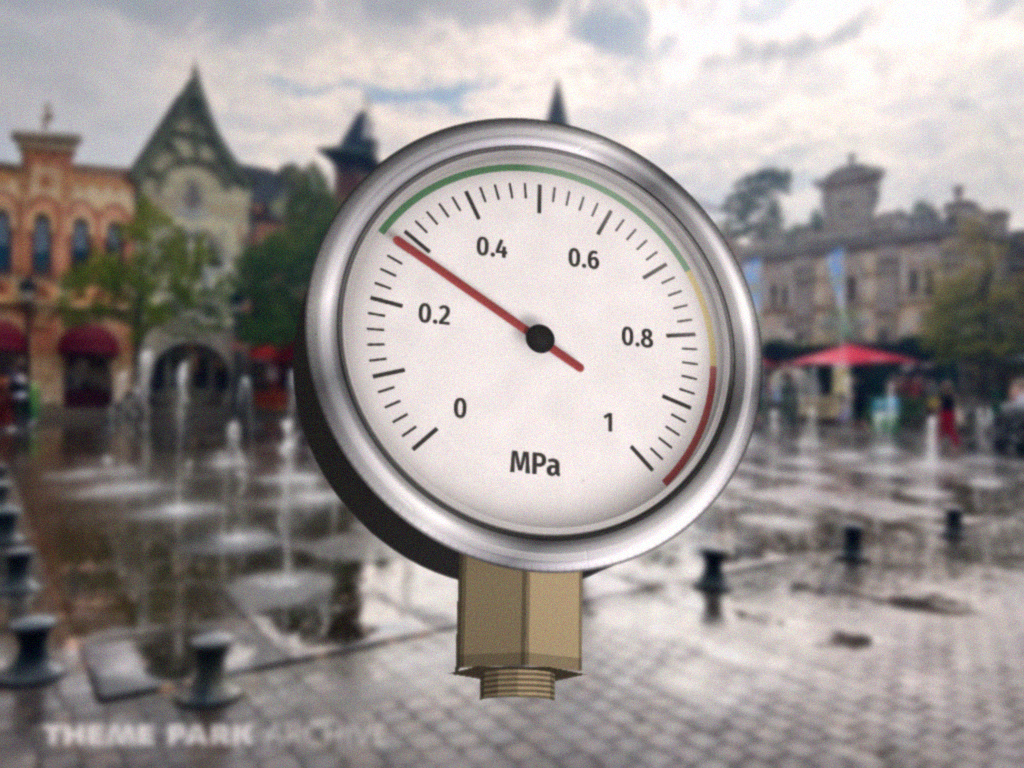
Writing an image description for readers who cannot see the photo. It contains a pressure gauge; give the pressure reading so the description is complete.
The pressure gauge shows 0.28 MPa
